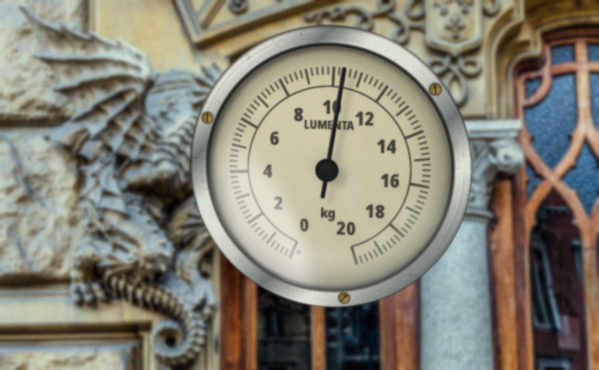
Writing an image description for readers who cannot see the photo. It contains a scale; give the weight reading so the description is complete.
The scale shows 10.4 kg
